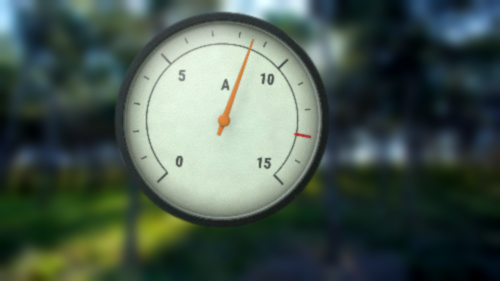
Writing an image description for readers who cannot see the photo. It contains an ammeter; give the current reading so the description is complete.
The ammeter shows 8.5 A
